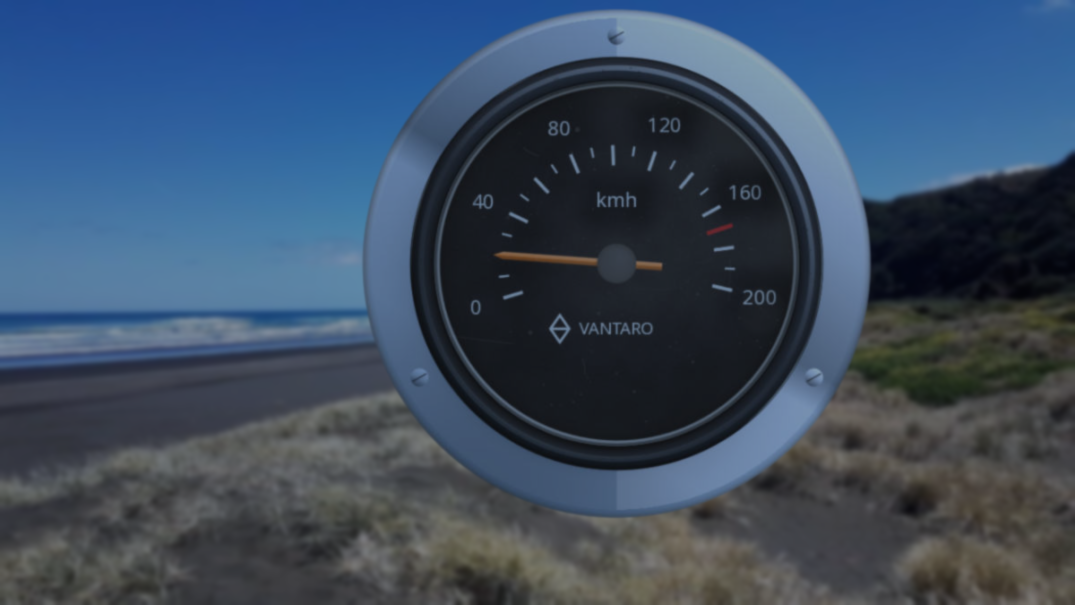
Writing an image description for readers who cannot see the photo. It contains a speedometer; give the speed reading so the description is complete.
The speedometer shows 20 km/h
